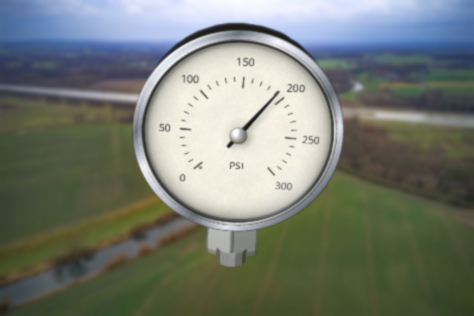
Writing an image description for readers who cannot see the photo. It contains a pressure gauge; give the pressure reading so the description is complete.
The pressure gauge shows 190 psi
